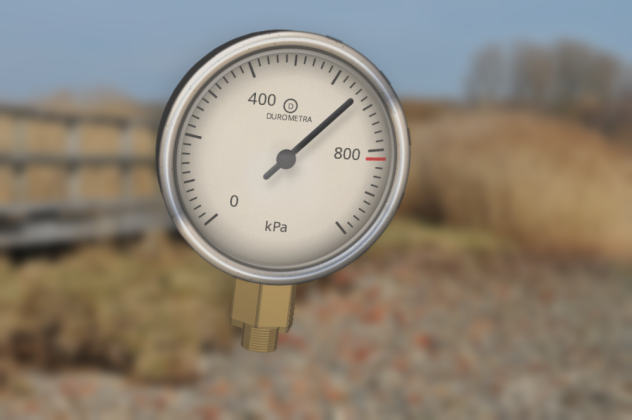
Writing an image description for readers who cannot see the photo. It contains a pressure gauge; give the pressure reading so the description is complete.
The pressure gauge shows 660 kPa
